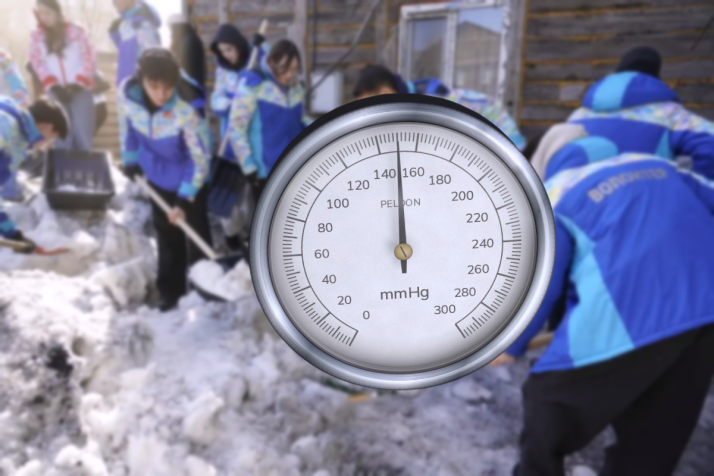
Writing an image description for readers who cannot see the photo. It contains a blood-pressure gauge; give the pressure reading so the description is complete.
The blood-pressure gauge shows 150 mmHg
